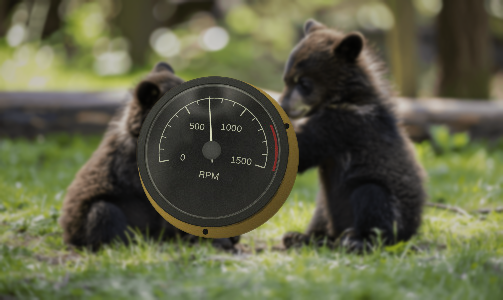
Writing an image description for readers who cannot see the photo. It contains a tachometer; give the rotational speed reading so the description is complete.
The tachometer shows 700 rpm
